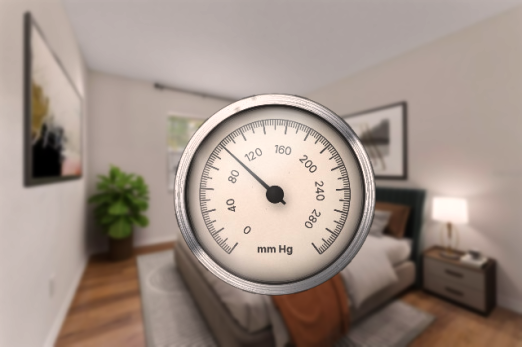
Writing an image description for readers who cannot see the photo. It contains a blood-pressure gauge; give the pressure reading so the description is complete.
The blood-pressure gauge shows 100 mmHg
